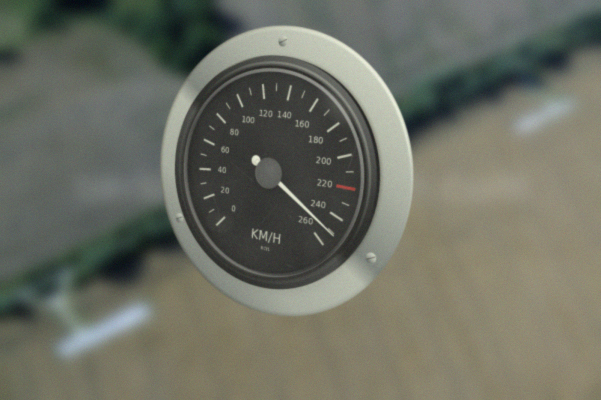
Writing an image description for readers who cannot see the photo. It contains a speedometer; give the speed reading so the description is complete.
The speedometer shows 250 km/h
